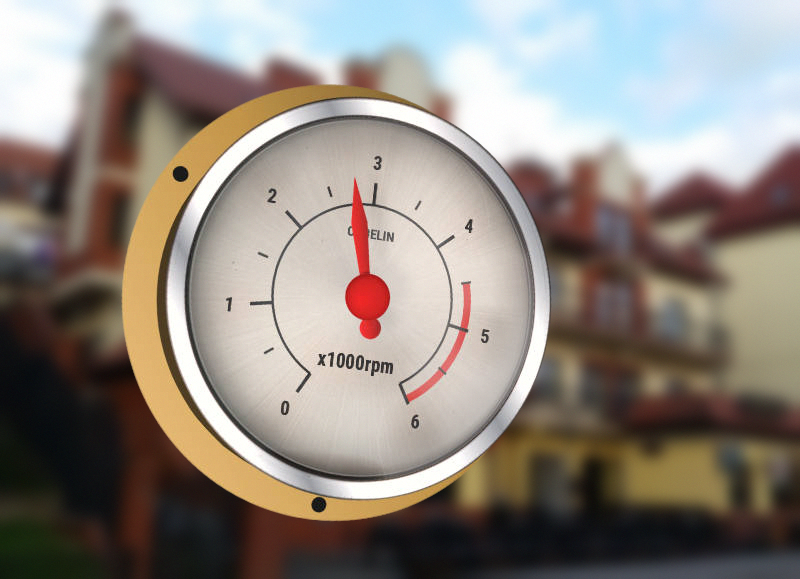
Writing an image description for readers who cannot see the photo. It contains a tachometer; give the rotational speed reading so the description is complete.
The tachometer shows 2750 rpm
